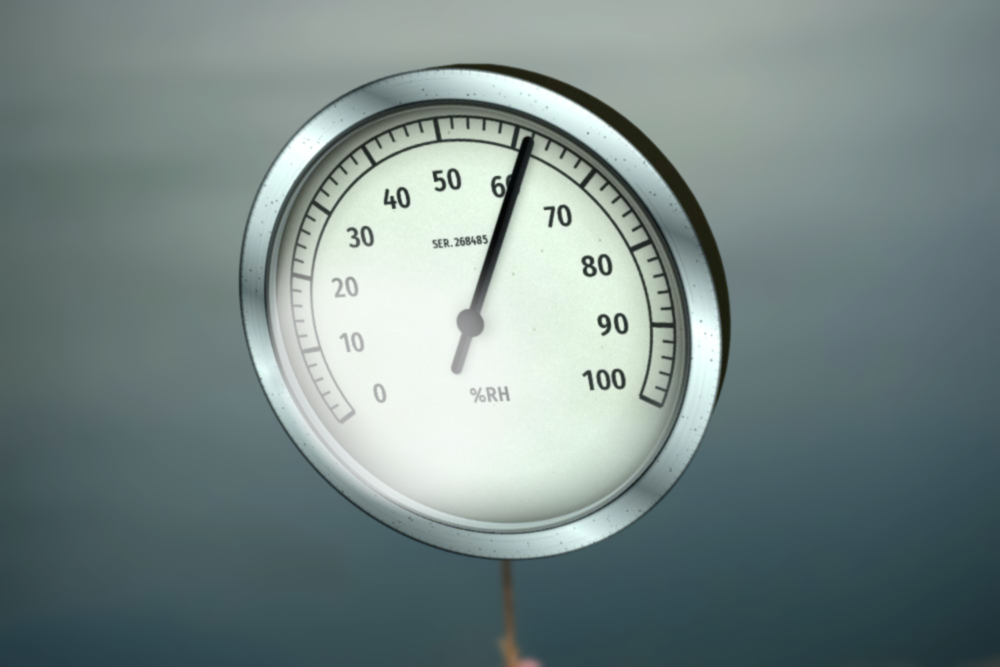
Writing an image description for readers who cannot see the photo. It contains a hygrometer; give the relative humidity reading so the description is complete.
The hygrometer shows 62 %
